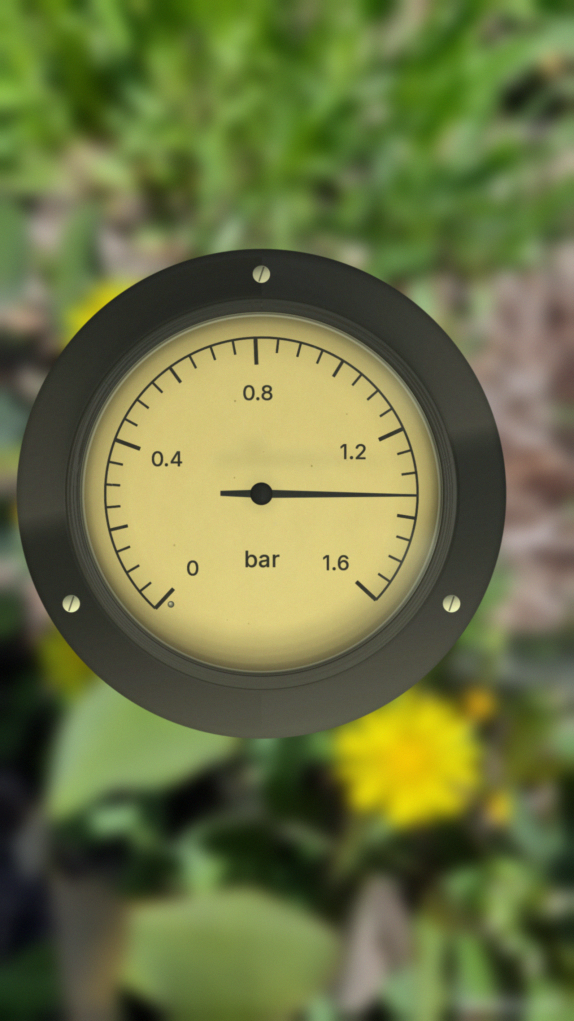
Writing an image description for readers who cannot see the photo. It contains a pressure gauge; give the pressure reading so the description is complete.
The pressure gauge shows 1.35 bar
